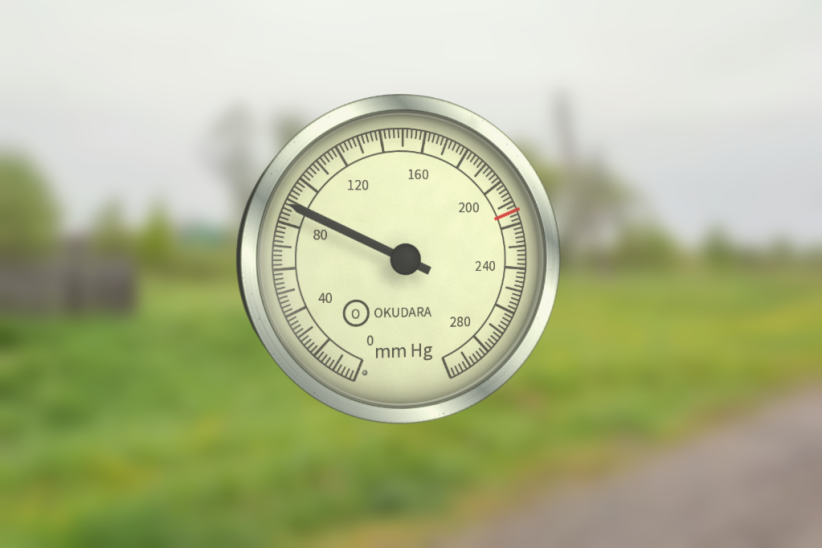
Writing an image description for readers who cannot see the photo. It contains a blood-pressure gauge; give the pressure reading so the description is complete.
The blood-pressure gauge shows 88 mmHg
